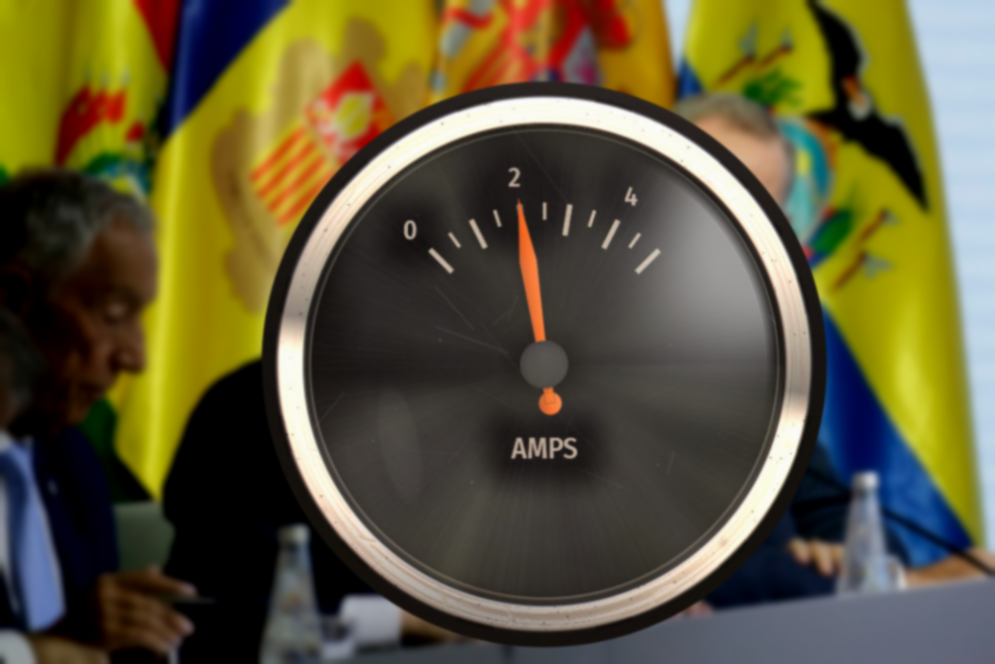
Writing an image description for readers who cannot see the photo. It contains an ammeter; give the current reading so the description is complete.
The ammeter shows 2 A
